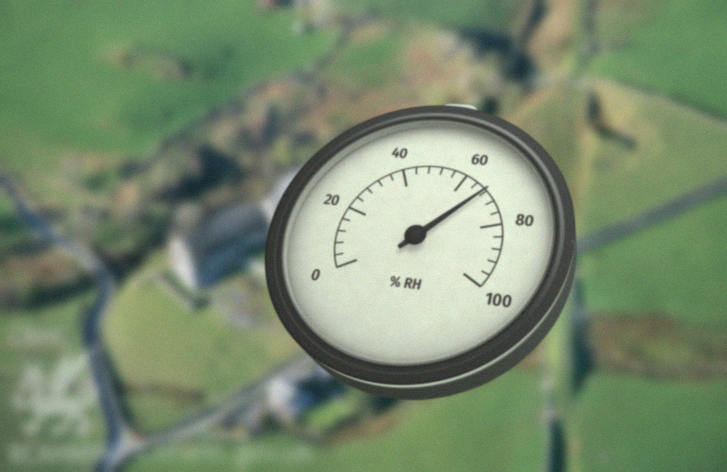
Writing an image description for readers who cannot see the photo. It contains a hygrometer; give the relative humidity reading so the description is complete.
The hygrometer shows 68 %
